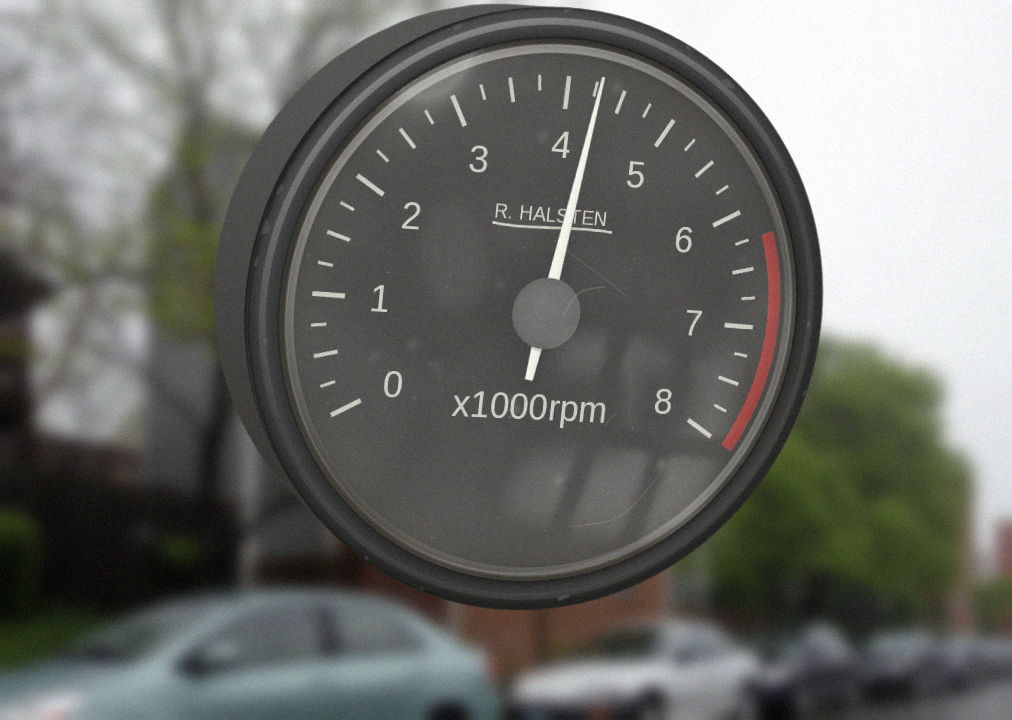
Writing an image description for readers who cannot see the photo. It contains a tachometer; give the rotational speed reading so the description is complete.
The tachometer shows 4250 rpm
